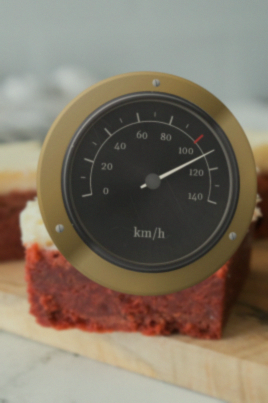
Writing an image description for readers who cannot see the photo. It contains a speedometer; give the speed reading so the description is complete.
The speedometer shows 110 km/h
